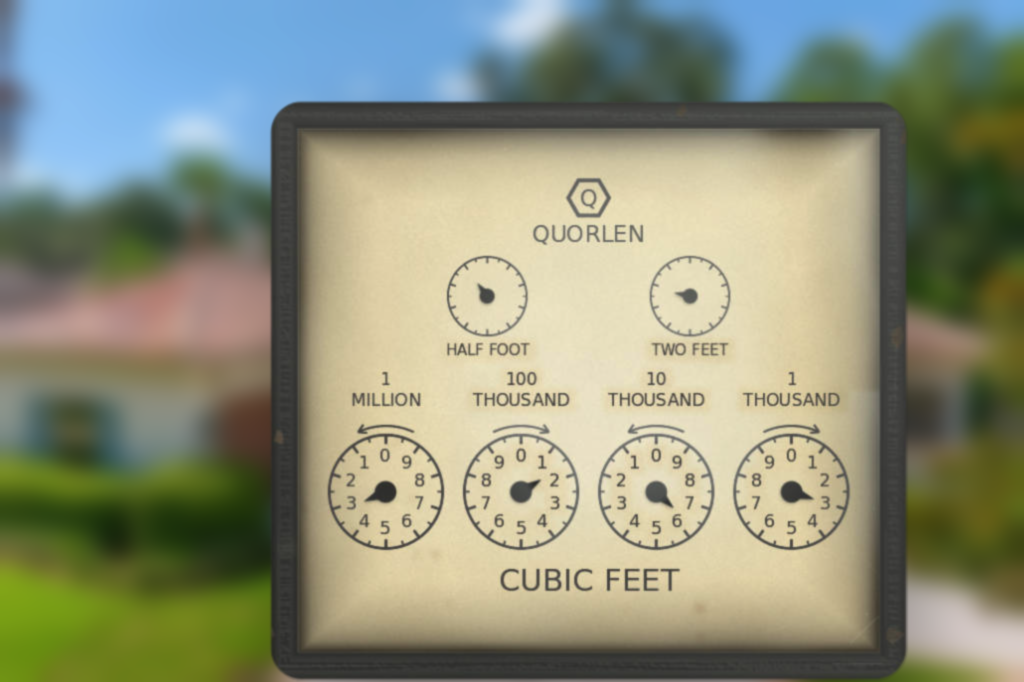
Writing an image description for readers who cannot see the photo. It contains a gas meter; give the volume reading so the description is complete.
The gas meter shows 316300 ft³
